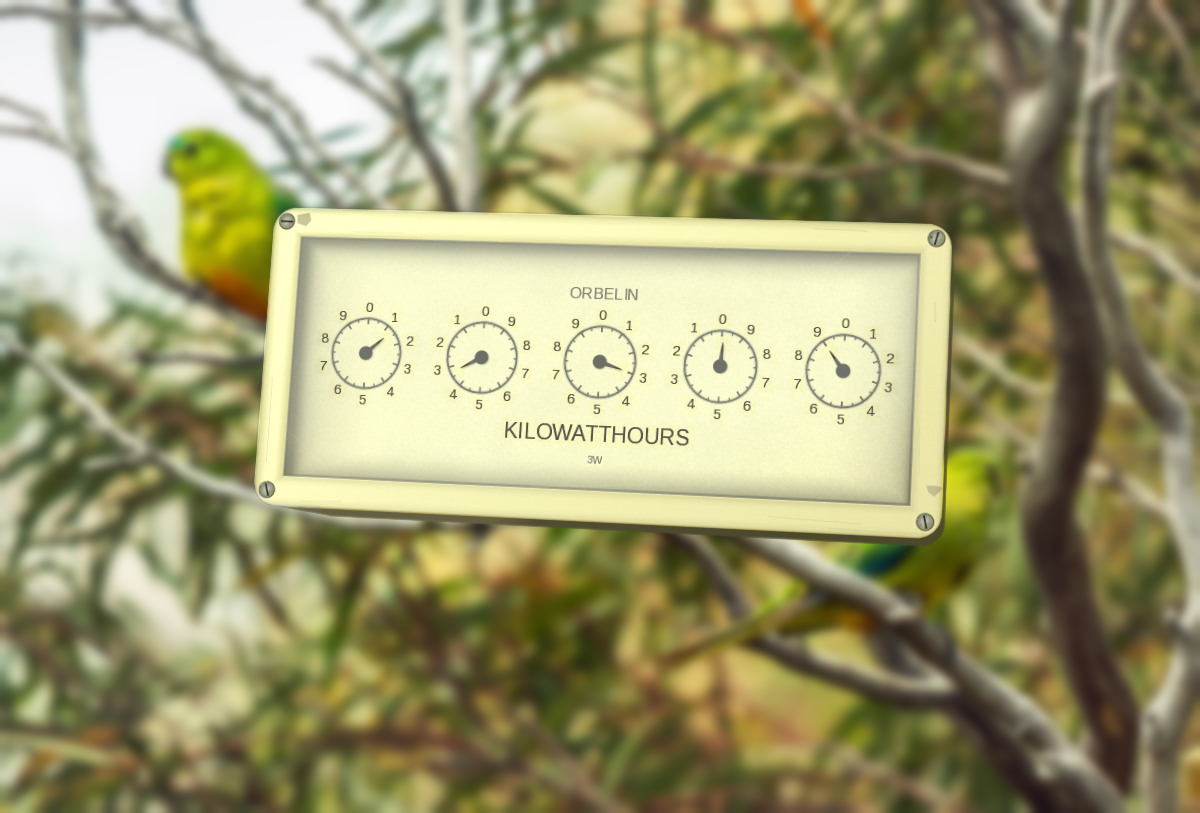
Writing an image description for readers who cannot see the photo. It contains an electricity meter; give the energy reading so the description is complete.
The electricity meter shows 13299 kWh
